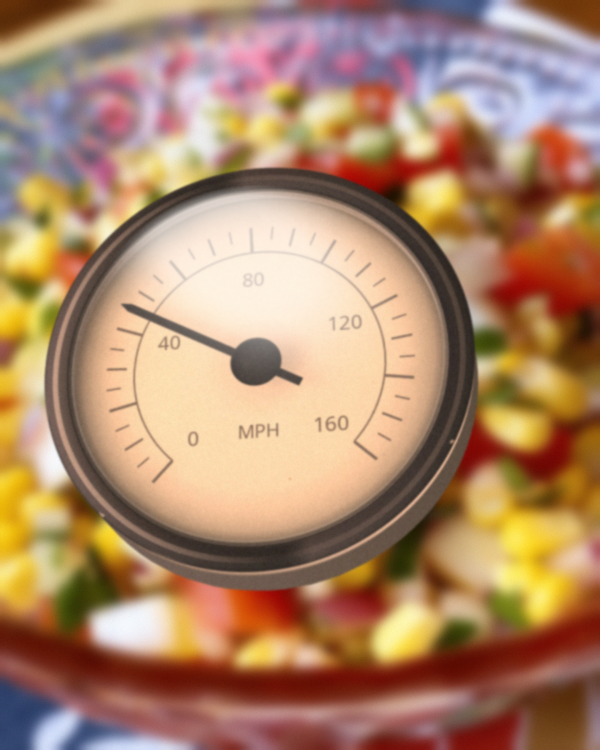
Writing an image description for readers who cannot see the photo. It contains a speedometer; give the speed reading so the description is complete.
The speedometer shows 45 mph
